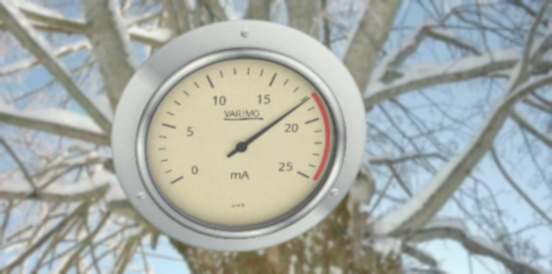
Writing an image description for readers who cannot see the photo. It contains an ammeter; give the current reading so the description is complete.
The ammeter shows 18 mA
